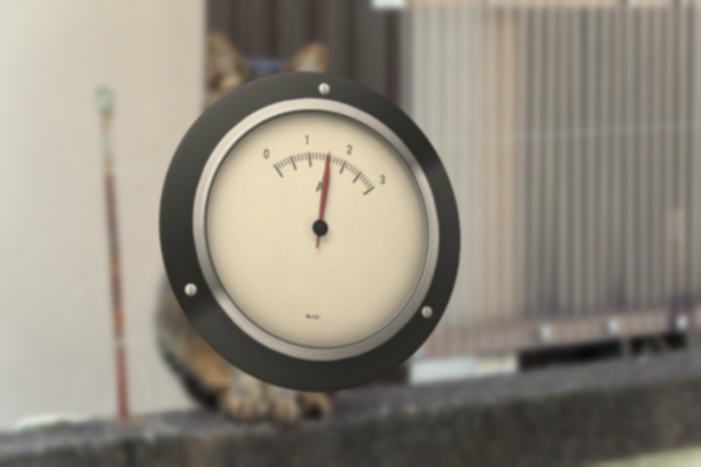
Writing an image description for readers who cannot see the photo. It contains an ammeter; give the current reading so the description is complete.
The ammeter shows 1.5 A
